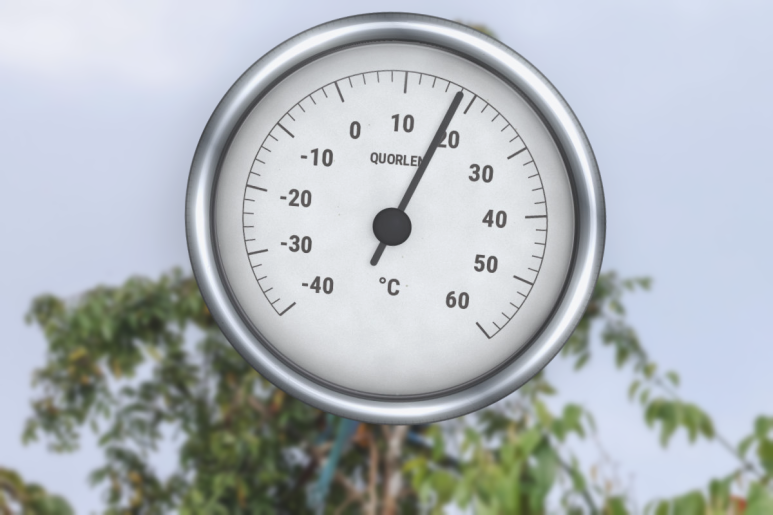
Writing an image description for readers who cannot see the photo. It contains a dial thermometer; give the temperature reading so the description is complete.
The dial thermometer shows 18 °C
